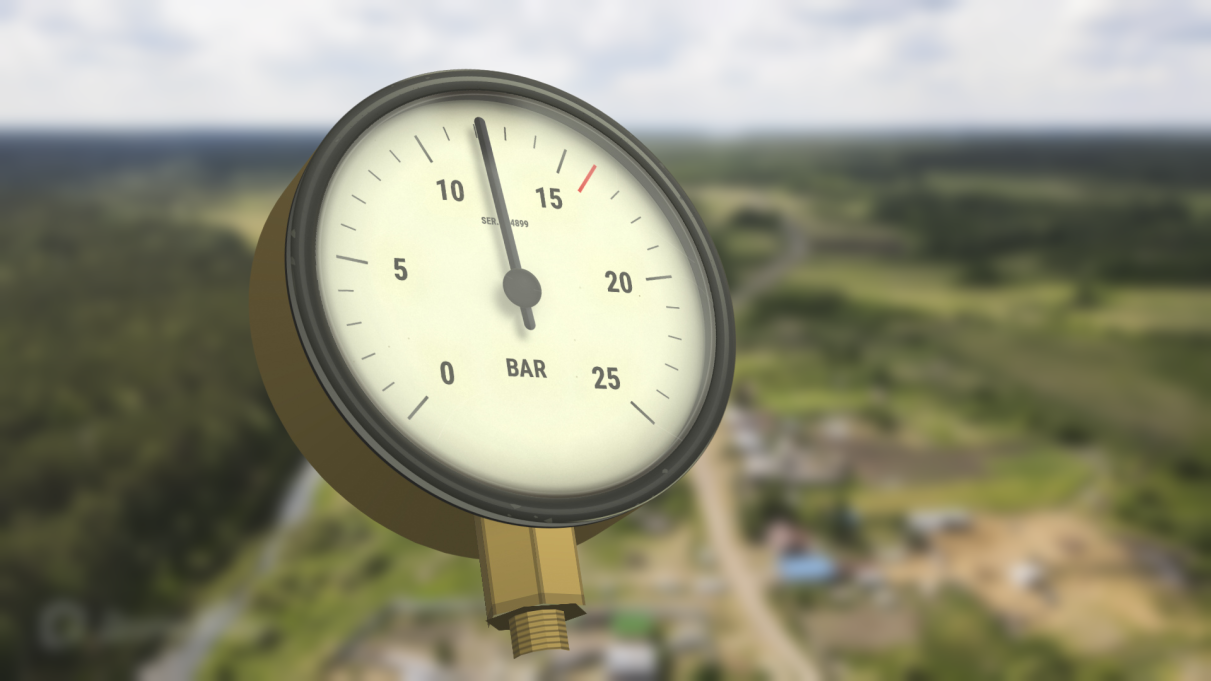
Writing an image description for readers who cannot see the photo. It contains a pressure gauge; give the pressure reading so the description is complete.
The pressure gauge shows 12 bar
